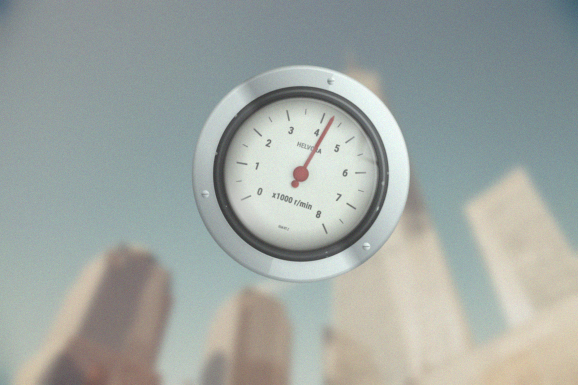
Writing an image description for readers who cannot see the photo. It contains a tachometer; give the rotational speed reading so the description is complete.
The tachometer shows 4250 rpm
